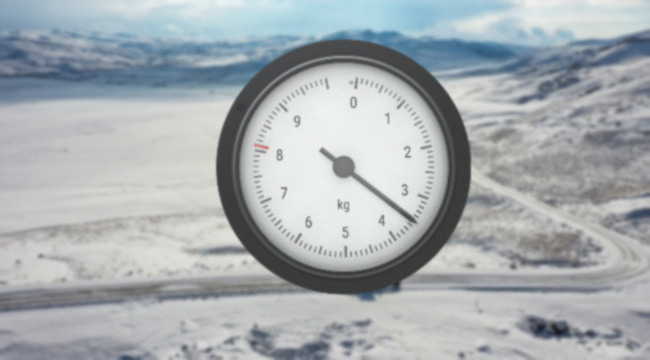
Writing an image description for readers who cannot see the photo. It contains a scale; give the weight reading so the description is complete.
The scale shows 3.5 kg
